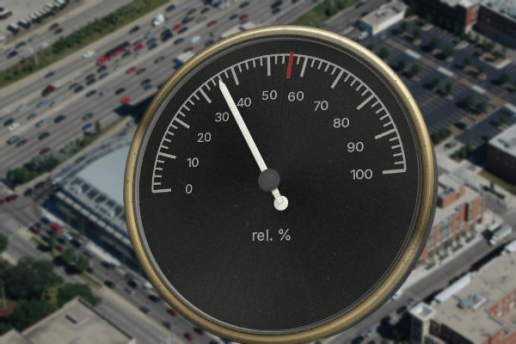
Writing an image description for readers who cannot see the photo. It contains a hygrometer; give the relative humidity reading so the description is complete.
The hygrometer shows 36 %
